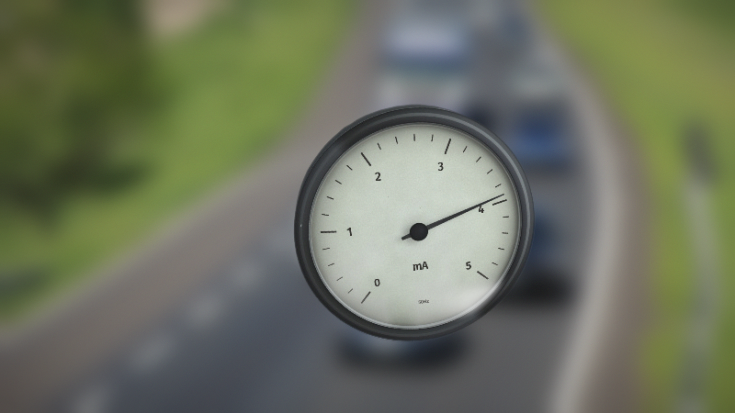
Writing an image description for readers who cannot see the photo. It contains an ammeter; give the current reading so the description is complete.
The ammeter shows 3.9 mA
